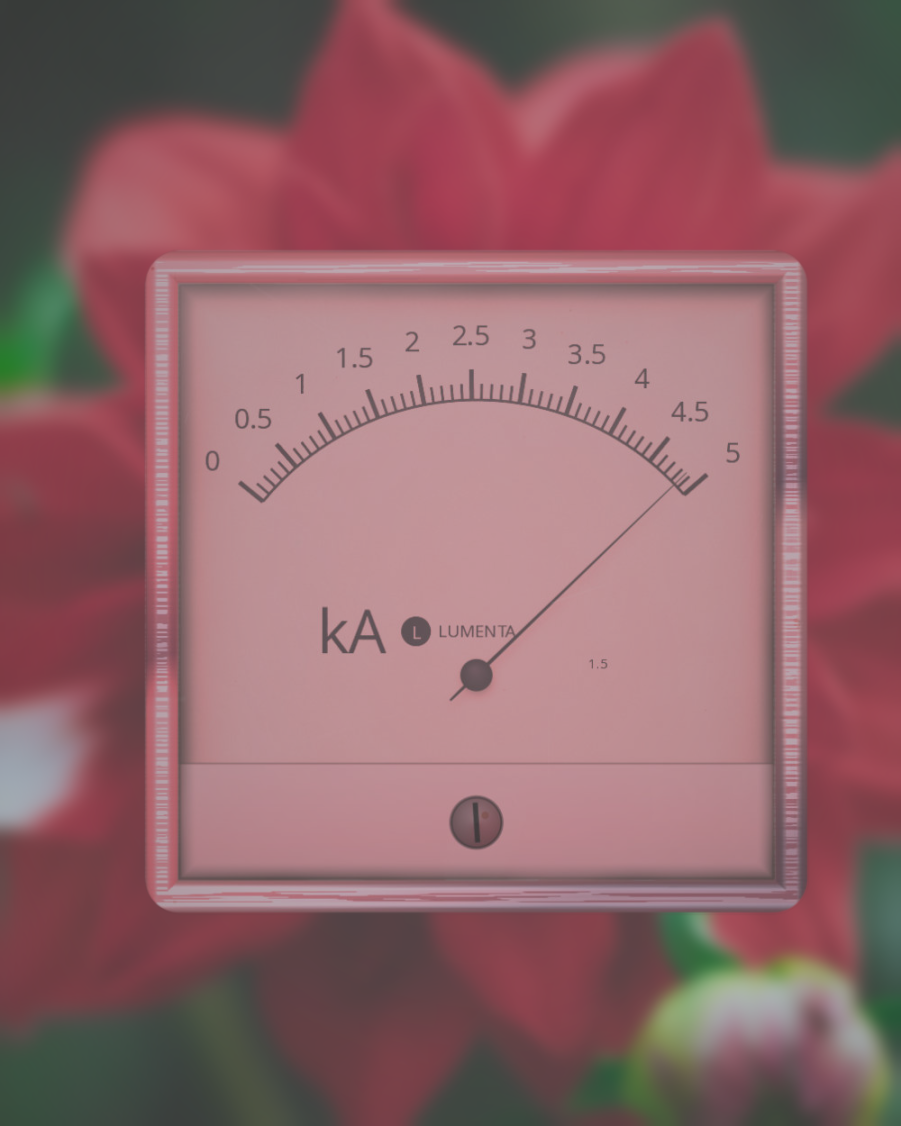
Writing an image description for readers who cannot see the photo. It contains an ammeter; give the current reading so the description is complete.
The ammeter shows 4.85 kA
